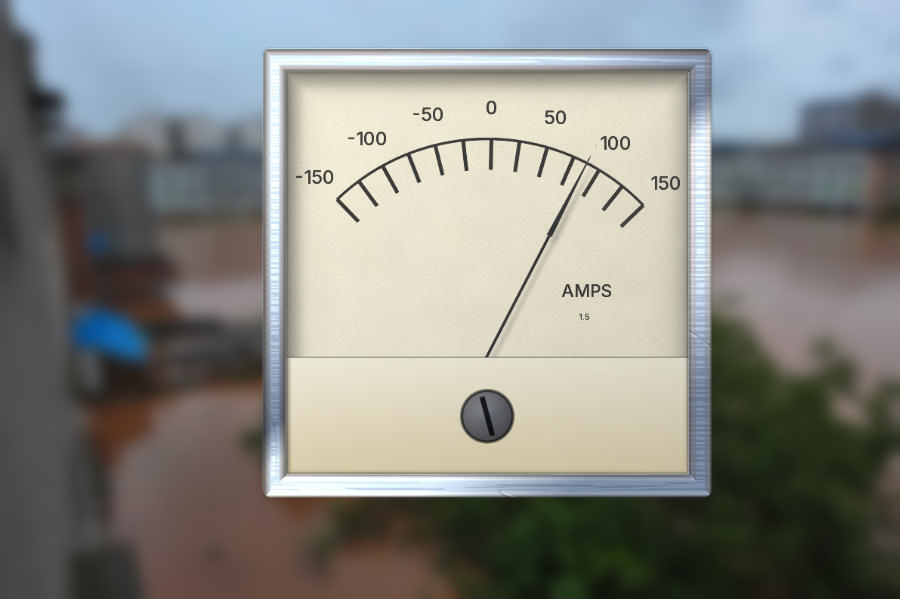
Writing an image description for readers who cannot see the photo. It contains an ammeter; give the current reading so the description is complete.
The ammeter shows 87.5 A
